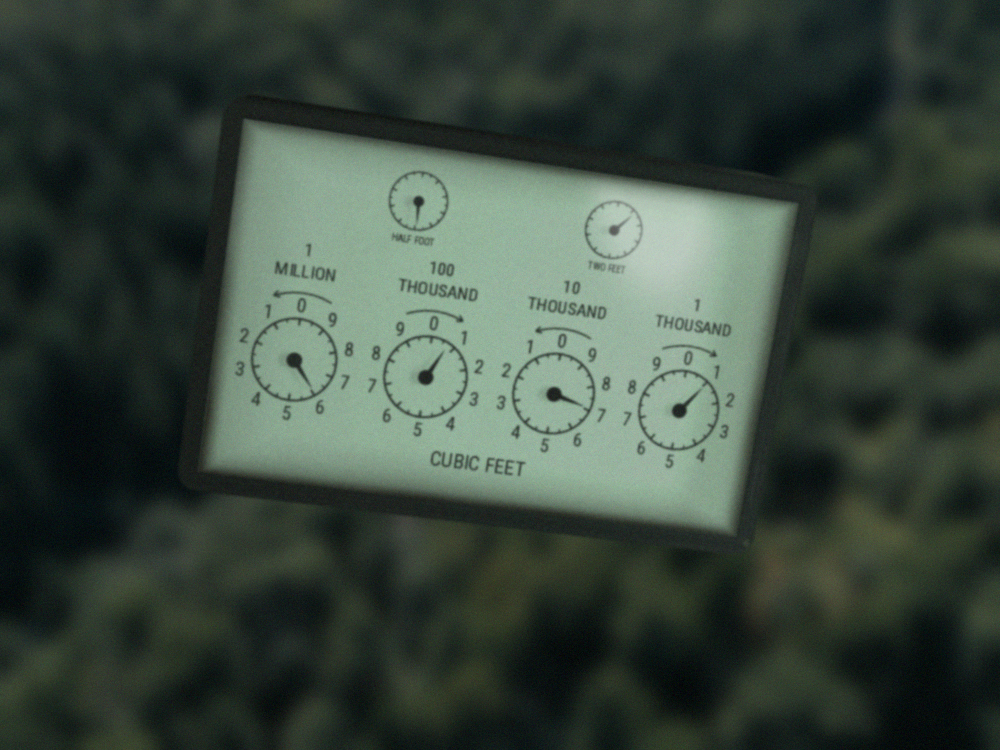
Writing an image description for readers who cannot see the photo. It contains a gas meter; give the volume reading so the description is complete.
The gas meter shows 607100 ft³
